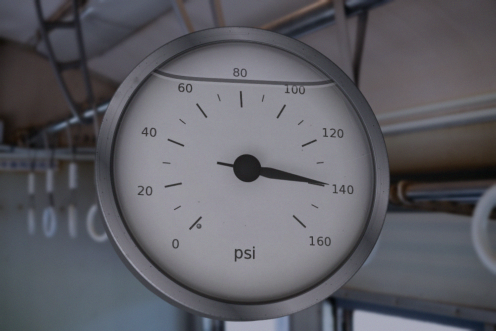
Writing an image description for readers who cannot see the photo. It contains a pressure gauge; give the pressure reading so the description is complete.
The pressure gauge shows 140 psi
